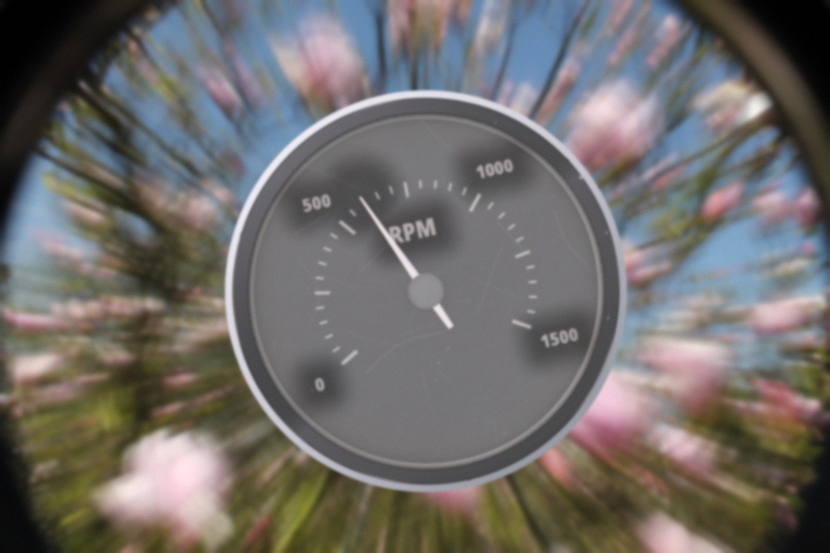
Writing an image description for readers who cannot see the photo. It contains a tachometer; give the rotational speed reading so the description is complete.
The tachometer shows 600 rpm
